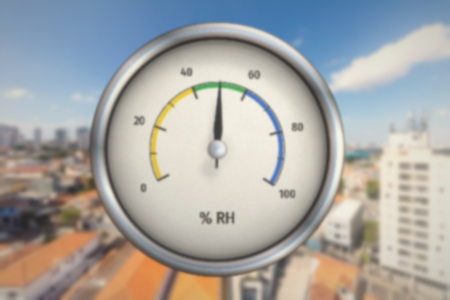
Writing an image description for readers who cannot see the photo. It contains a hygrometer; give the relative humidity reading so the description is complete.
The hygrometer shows 50 %
